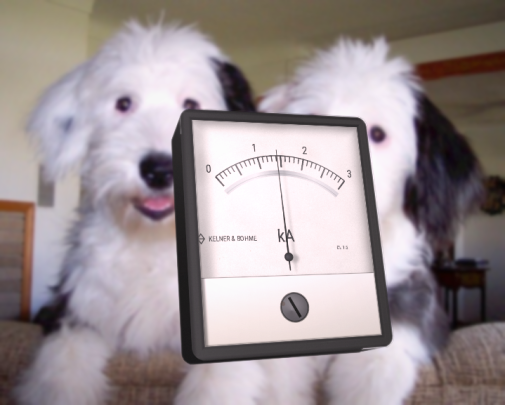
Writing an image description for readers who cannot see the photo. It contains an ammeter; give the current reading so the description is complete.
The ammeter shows 1.4 kA
